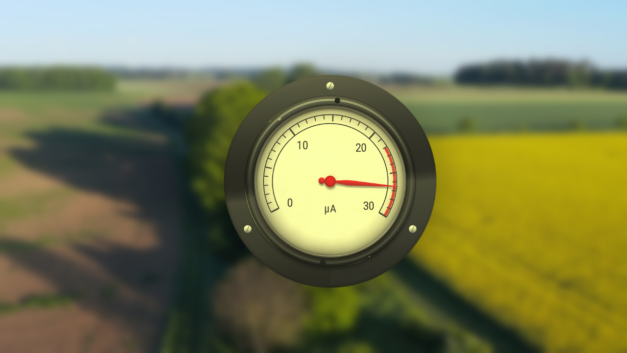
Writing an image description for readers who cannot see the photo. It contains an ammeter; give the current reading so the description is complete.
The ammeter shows 26.5 µA
